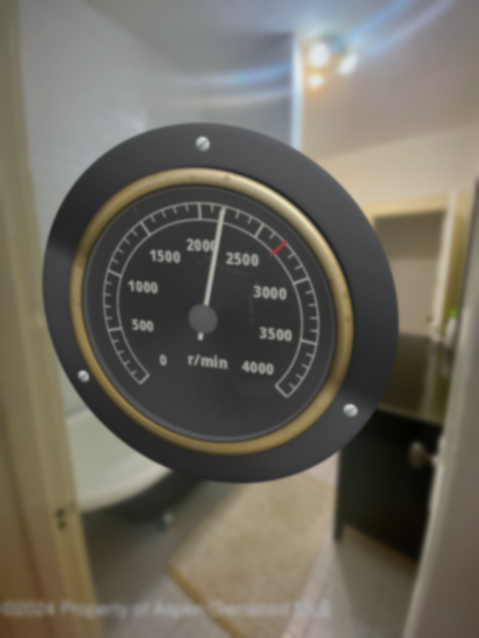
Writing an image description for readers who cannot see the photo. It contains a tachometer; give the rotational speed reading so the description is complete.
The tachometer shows 2200 rpm
